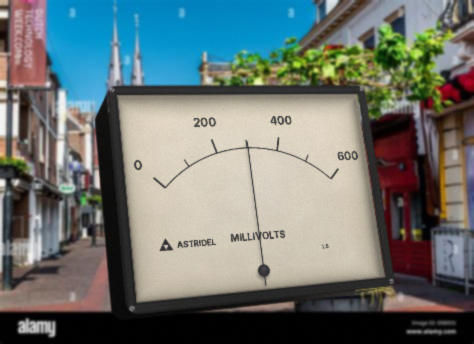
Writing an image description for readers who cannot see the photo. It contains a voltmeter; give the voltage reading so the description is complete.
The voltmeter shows 300 mV
